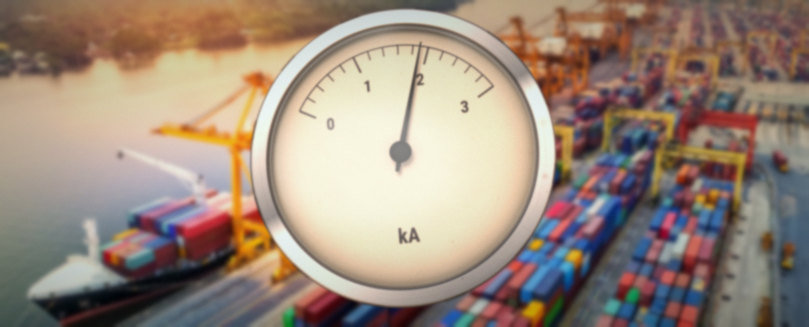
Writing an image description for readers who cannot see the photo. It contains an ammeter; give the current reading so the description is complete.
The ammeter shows 1.9 kA
